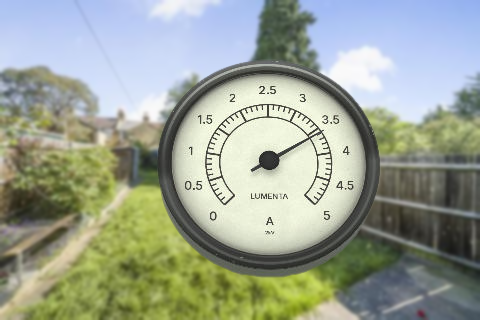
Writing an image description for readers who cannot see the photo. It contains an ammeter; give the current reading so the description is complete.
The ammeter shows 3.6 A
